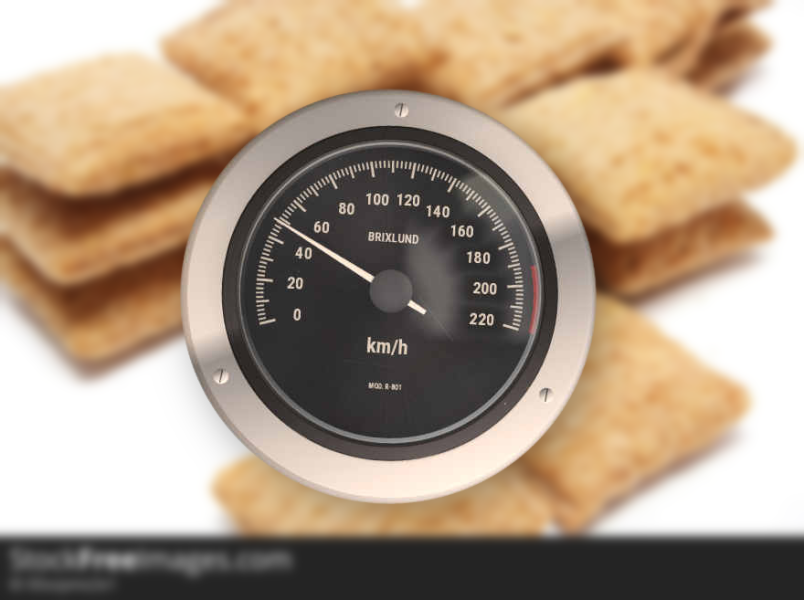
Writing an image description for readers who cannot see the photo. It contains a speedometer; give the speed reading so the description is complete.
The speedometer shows 48 km/h
